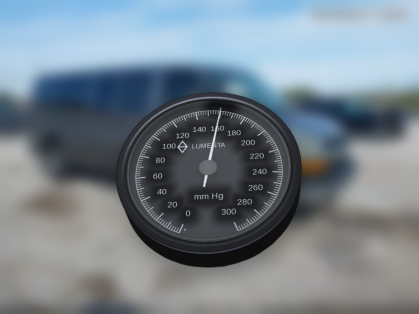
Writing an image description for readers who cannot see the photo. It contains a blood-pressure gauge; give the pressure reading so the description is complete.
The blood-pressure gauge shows 160 mmHg
